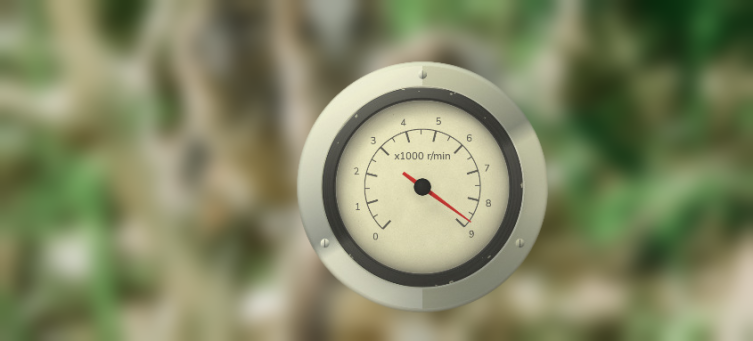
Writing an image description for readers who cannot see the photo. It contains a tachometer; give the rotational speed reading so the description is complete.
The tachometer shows 8750 rpm
